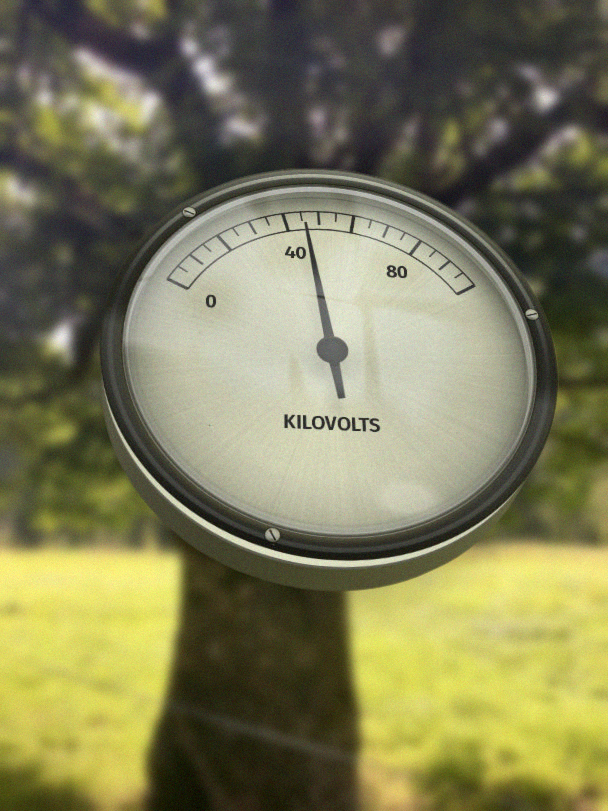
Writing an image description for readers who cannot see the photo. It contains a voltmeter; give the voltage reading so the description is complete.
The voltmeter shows 45 kV
